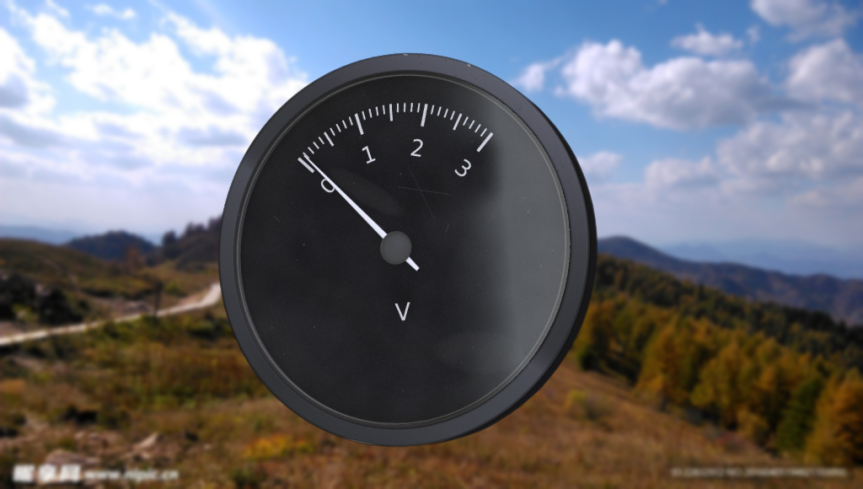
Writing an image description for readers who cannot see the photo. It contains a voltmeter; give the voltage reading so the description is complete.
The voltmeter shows 0.1 V
